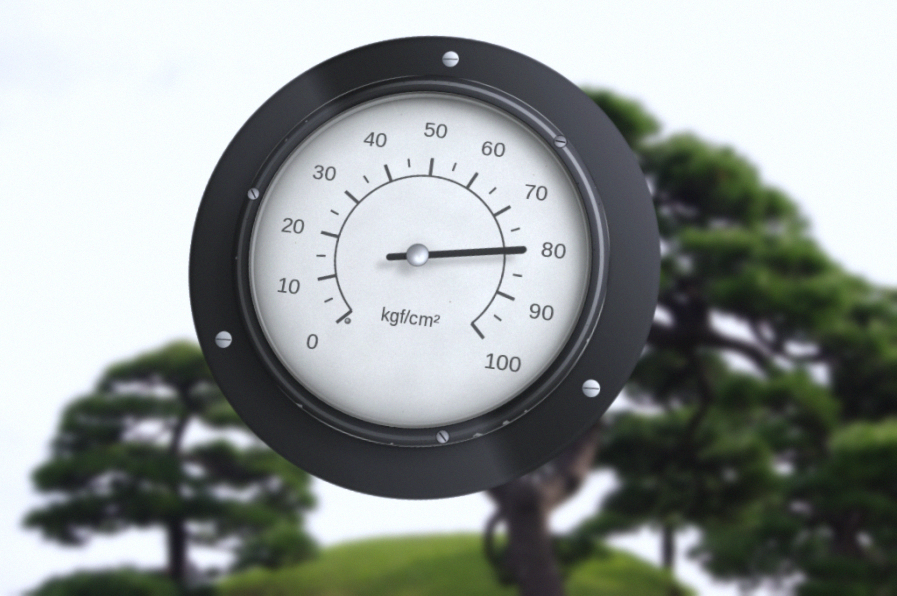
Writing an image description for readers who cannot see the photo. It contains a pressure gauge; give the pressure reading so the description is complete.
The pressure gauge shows 80 kg/cm²
